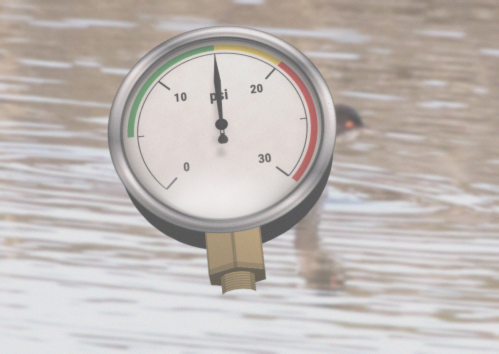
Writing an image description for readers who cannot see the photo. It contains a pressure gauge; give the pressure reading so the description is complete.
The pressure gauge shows 15 psi
